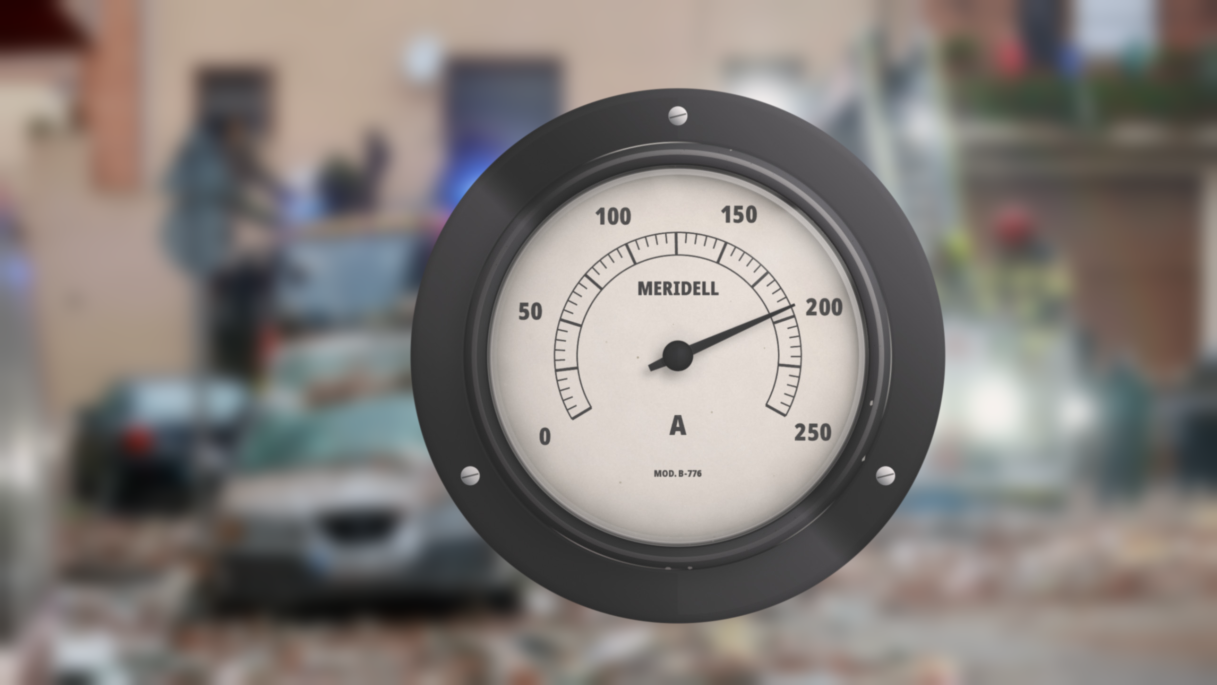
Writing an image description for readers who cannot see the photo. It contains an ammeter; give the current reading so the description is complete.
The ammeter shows 195 A
